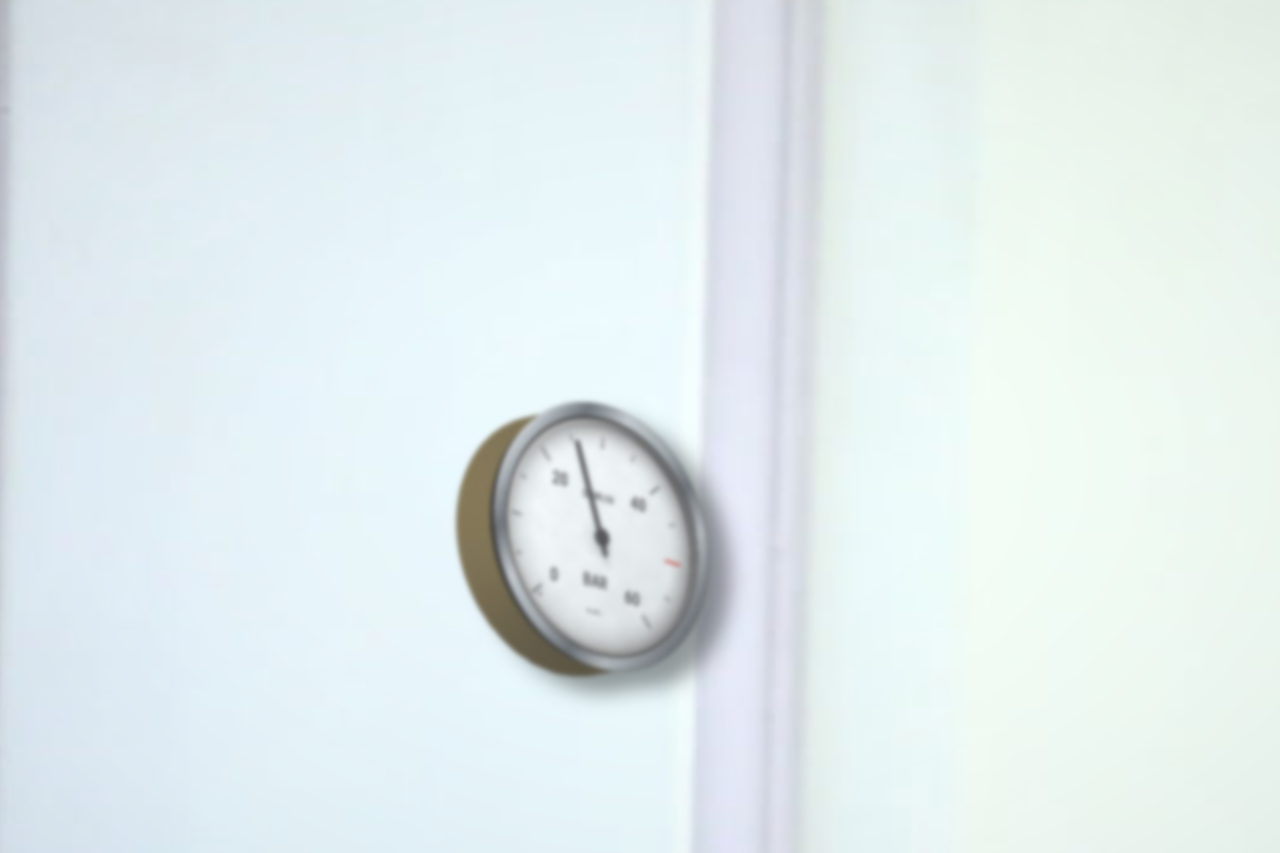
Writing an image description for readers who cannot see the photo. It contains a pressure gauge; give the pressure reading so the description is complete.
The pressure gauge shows 25 bar
